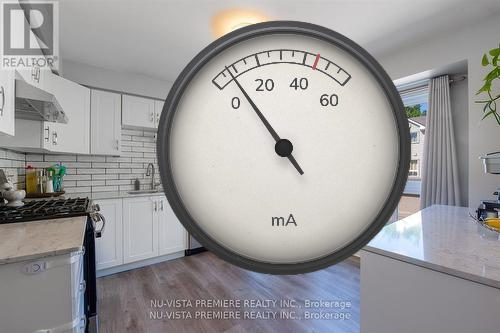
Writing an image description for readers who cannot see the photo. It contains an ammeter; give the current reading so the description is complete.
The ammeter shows 7.5 mA
